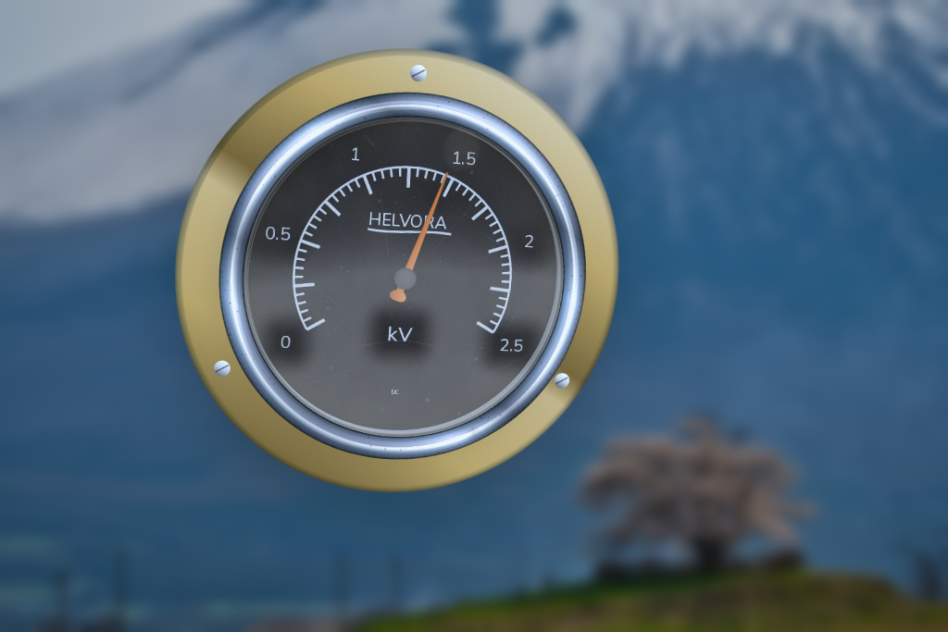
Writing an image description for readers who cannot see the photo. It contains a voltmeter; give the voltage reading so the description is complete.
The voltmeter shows 1.45 kV
